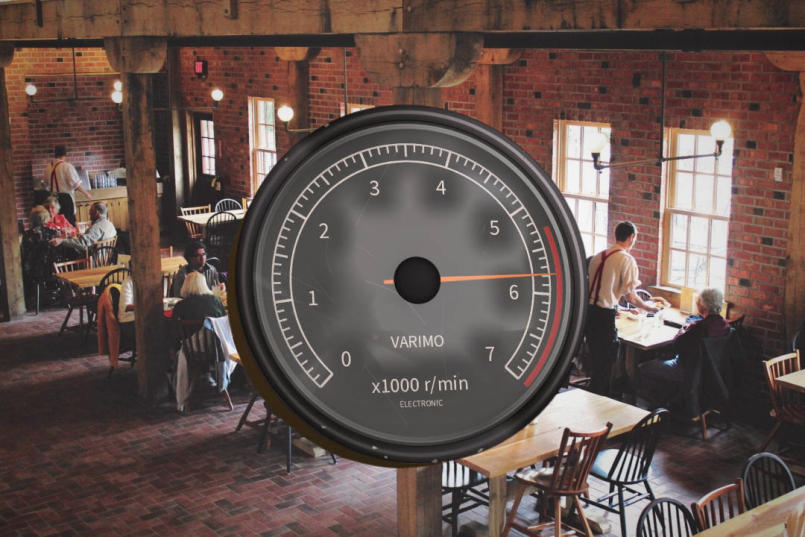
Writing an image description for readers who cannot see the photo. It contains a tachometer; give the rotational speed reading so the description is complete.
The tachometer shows 5800 rpm
